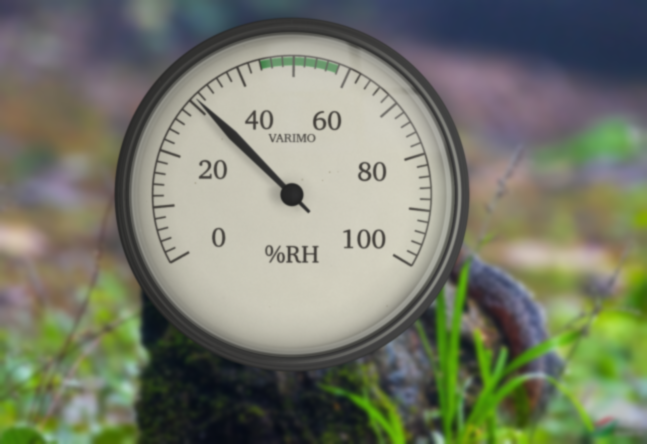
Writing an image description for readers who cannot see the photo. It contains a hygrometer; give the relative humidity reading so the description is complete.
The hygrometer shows 31 %
